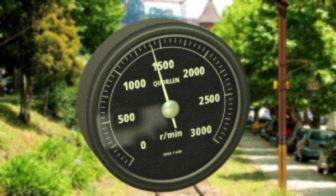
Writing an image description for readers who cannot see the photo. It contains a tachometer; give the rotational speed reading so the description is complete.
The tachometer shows 1400 rpm
